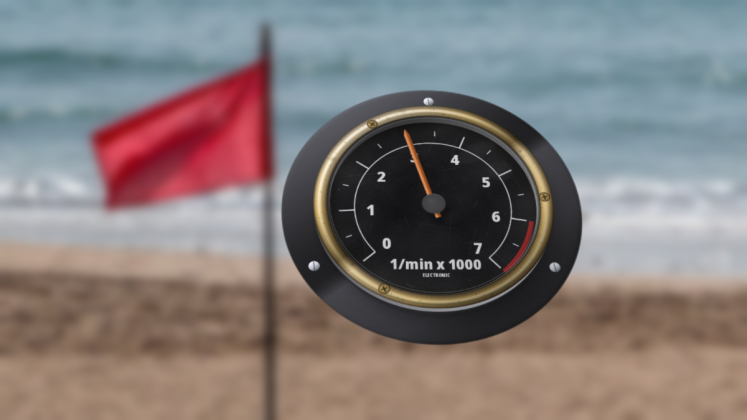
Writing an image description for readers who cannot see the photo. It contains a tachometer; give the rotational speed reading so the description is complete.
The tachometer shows 3000 rpm
